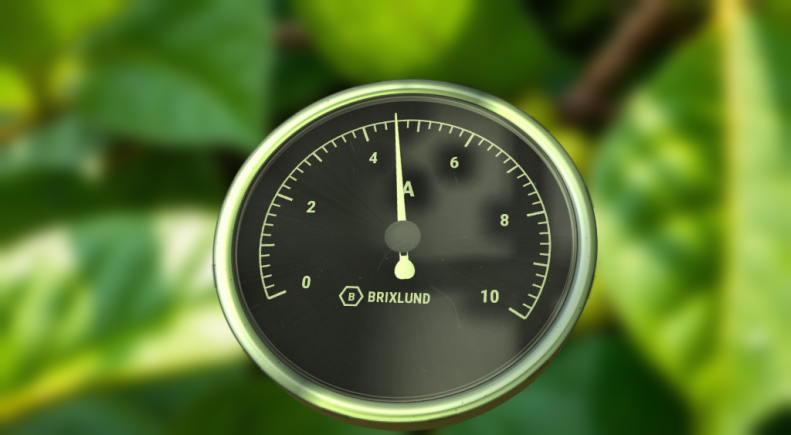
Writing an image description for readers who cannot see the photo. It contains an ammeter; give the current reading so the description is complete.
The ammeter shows 4.6 A
